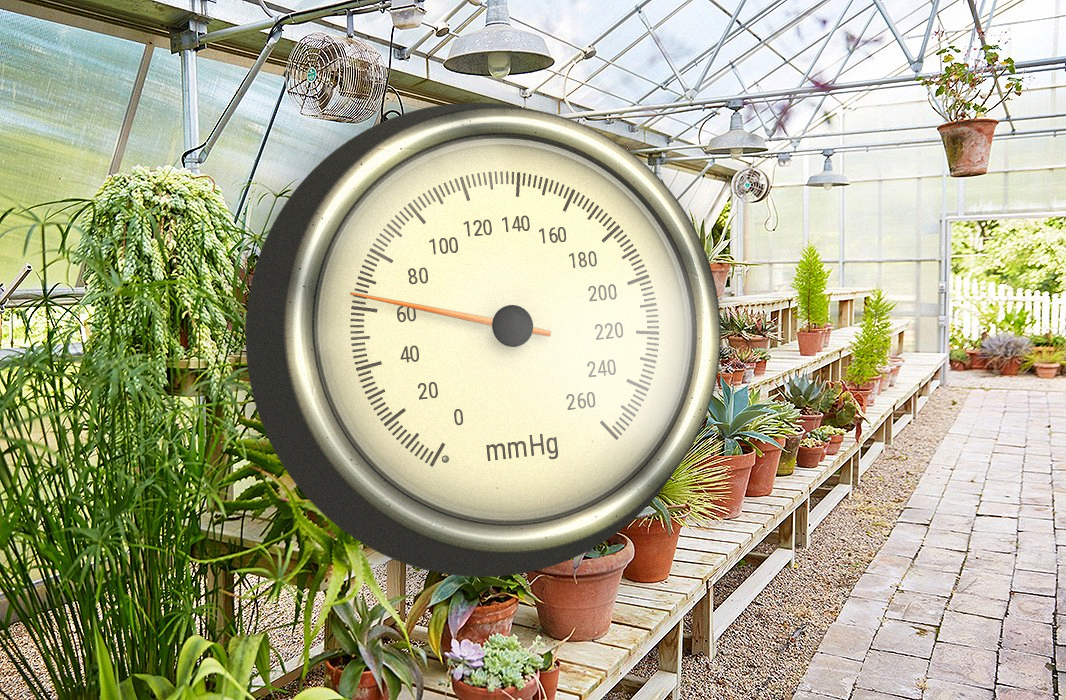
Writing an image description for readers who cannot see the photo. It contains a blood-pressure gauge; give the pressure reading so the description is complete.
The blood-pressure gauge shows 64 mmHg
